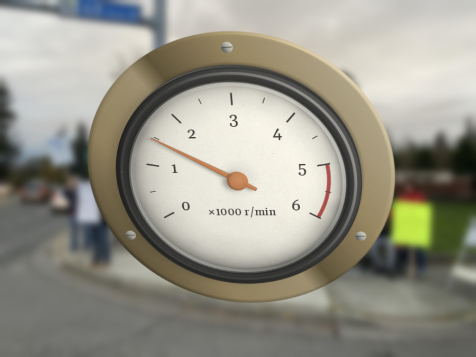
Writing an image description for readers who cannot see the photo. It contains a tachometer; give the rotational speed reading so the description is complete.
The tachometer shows 1500 rpm
